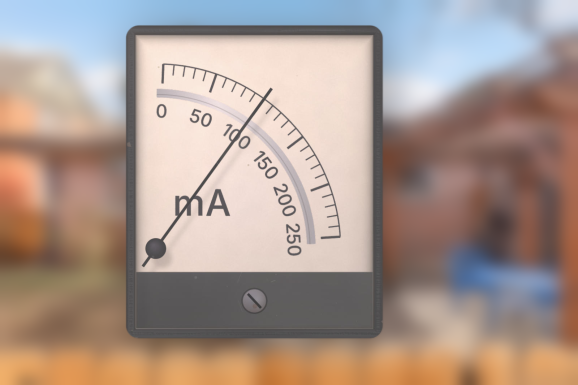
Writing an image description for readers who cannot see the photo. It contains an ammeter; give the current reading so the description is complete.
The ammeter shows 100 mA
